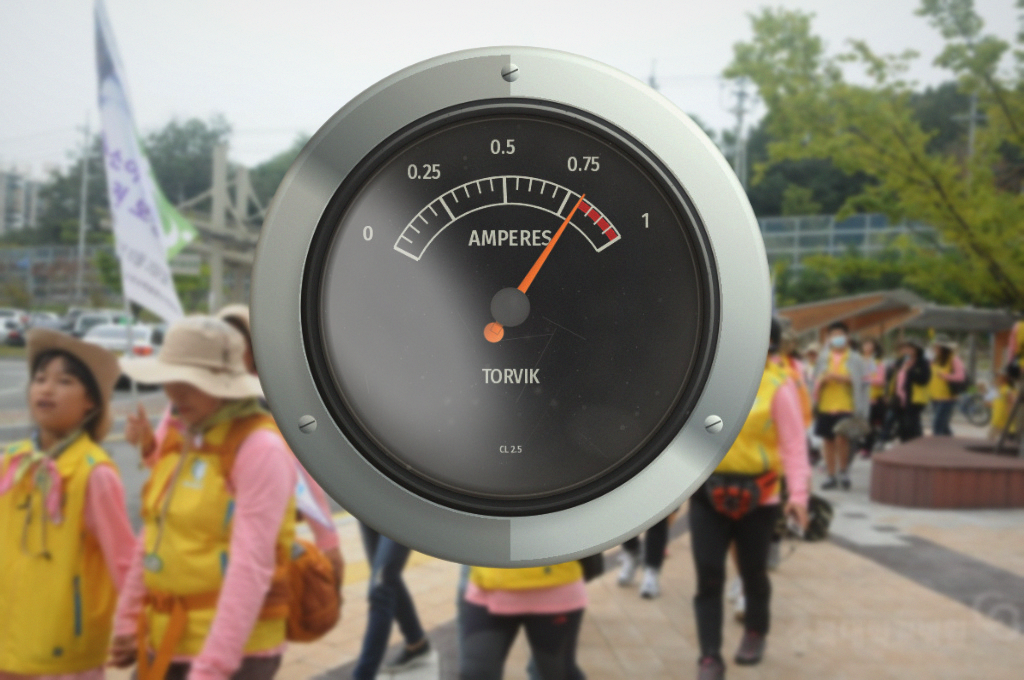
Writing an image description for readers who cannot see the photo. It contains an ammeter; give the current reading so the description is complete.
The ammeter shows 0.8 A
